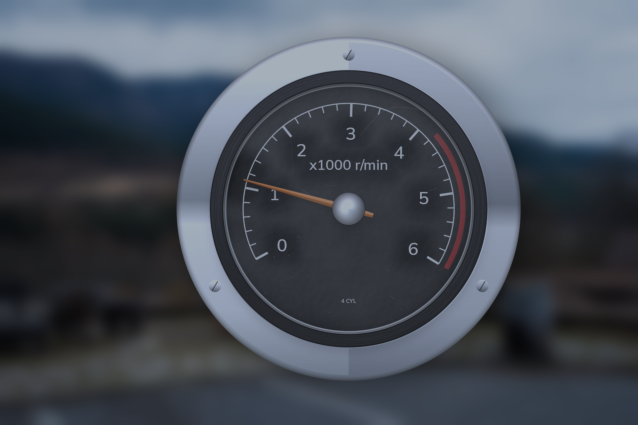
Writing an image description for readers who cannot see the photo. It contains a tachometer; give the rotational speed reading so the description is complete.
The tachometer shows 1100 rpm
